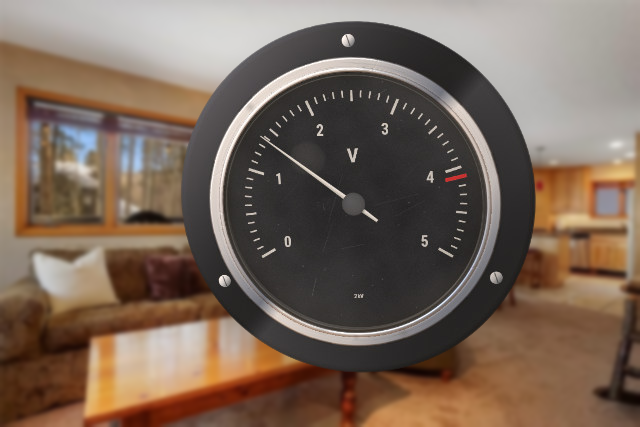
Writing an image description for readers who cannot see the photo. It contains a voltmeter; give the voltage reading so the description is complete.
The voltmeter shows 1.4 V
